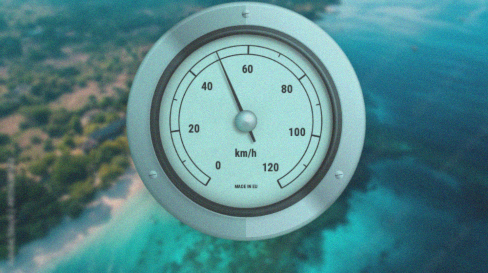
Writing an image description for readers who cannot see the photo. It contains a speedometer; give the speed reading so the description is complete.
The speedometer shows 50 km/h
